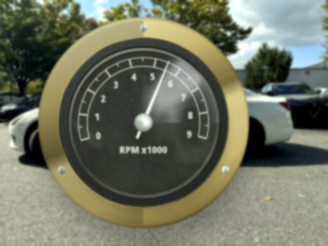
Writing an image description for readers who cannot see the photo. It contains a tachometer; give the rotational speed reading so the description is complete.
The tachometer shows 5500 rpm
